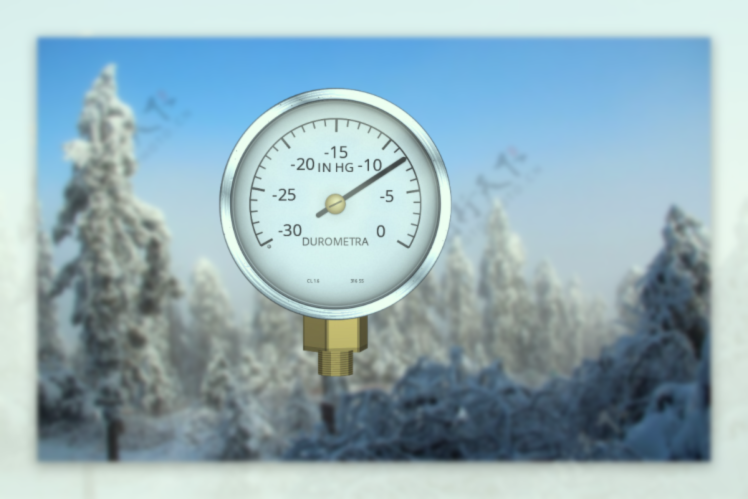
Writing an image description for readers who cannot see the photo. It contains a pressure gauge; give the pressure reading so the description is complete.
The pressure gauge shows -8 inHg
